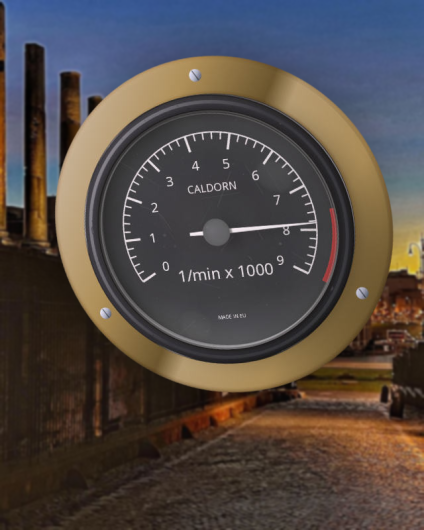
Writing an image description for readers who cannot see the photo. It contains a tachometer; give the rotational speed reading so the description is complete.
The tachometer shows 7800 rpm
